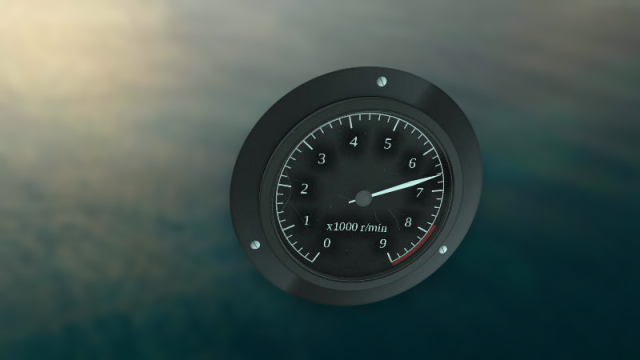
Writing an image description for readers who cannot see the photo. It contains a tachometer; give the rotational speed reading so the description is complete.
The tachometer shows 6600 rpm
